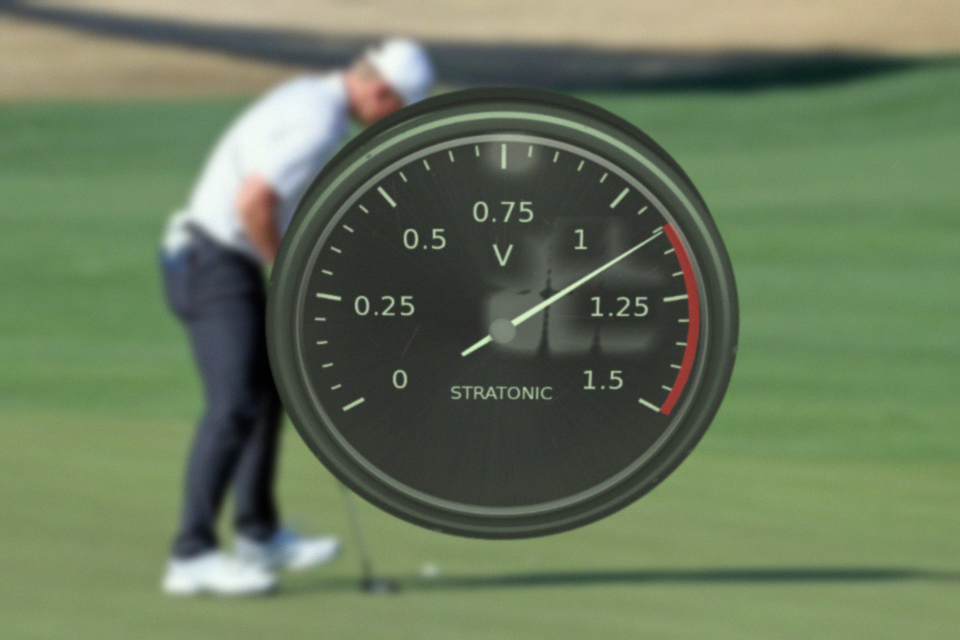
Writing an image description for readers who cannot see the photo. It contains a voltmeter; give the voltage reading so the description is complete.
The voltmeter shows 1.1 V
